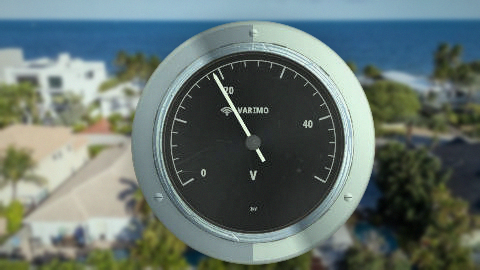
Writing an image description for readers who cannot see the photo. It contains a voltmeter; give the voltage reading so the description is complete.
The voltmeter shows 19 V
